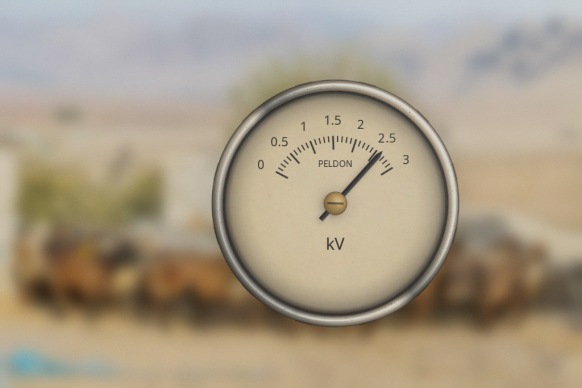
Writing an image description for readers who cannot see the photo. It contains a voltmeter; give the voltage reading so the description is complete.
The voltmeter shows 2.6 kV
